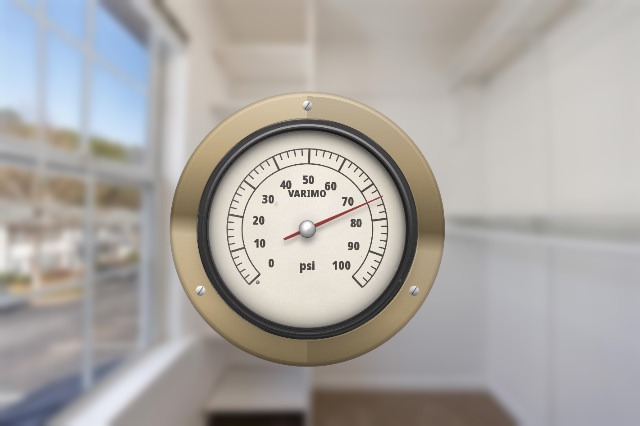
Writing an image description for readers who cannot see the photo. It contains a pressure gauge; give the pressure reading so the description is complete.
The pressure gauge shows 74 psi
